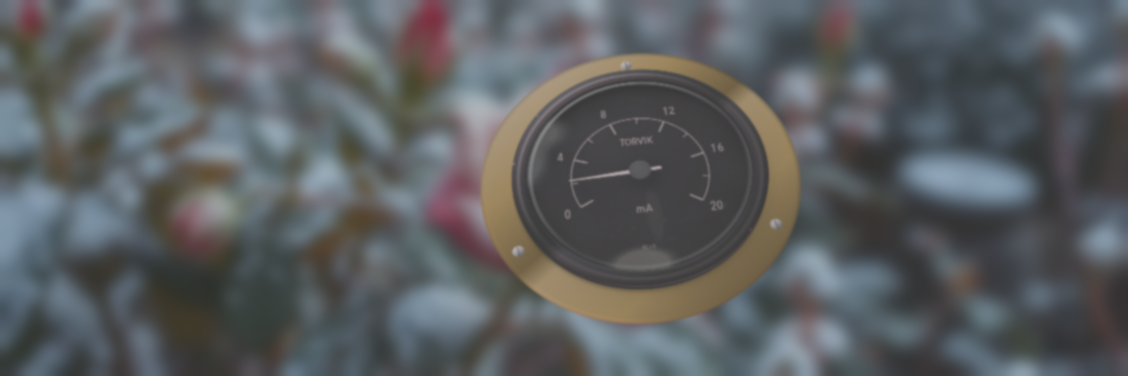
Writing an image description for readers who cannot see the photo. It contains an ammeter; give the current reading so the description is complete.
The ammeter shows 2 mA
